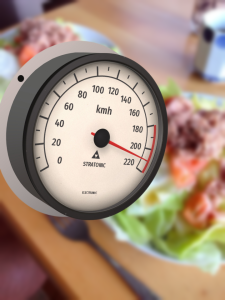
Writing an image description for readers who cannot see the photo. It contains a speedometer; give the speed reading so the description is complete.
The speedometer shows 210 km/h
